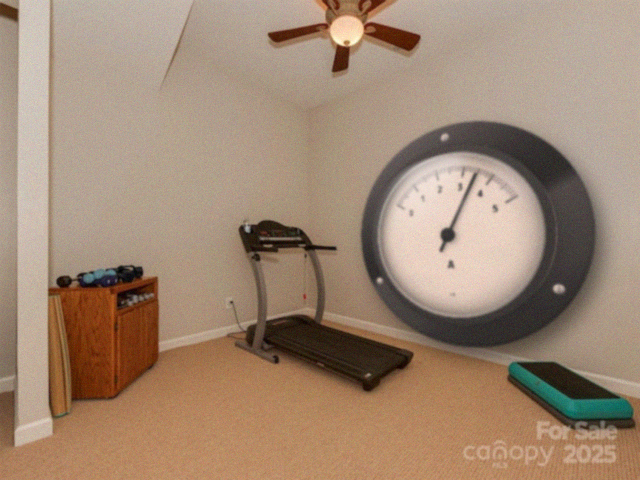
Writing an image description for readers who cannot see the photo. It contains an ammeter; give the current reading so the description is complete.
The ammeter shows 3.5 A
